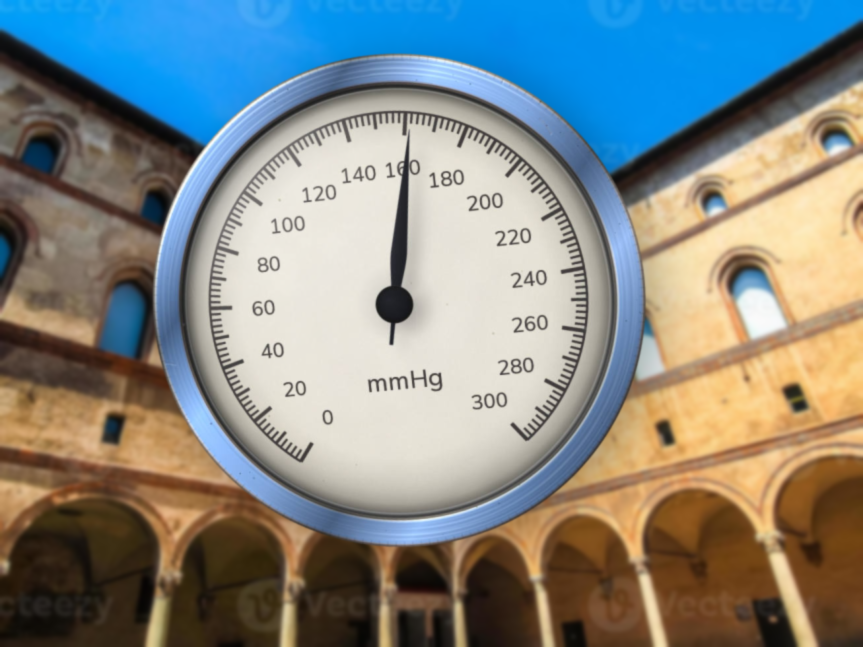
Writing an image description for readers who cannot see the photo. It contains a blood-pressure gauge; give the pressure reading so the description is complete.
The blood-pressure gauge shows 162 mmHg
